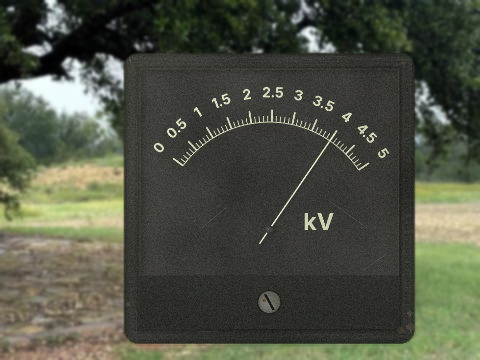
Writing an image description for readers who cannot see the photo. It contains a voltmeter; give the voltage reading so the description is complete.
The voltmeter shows 4 kV
